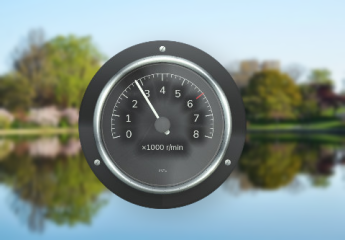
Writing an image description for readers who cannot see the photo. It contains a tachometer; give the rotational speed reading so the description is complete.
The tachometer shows 2800 rpm
